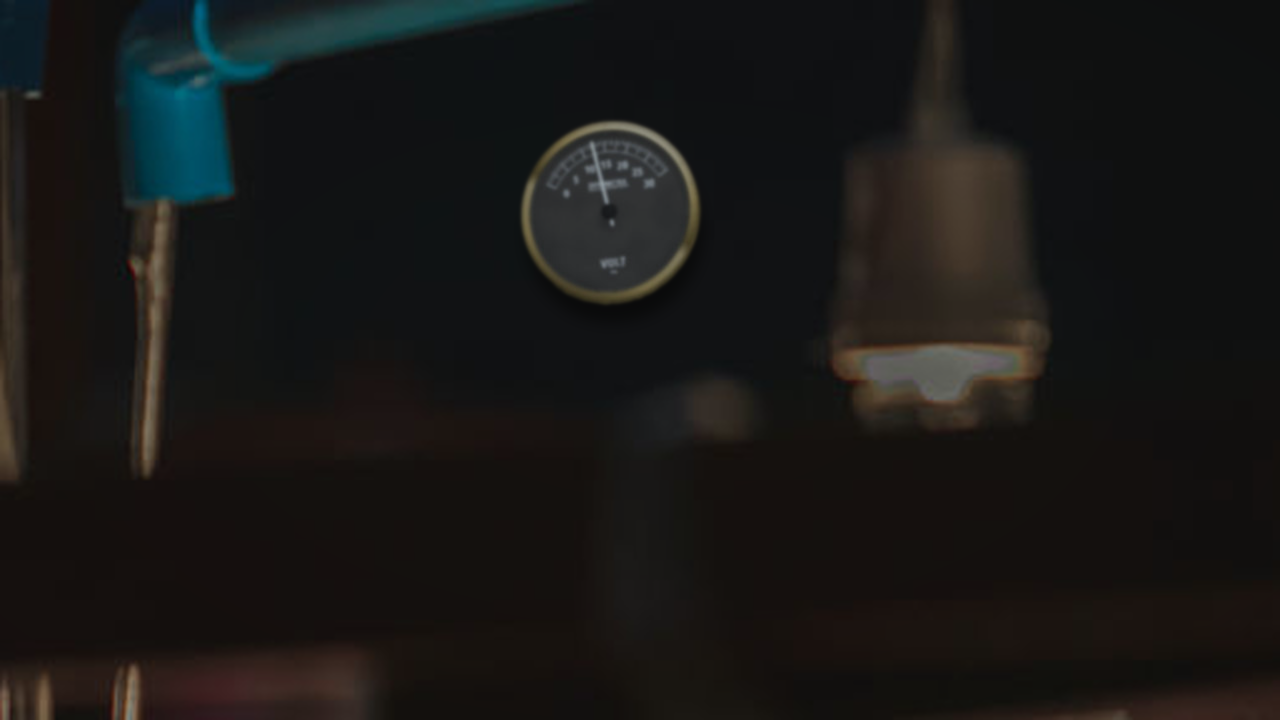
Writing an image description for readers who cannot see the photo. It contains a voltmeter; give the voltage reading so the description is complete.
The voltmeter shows 12.5 V
